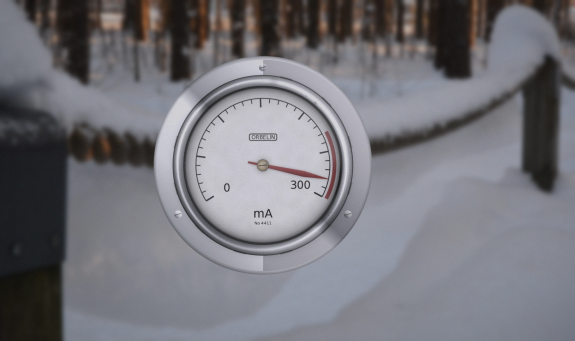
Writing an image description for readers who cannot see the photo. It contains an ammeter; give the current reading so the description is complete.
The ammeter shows 280 mA
